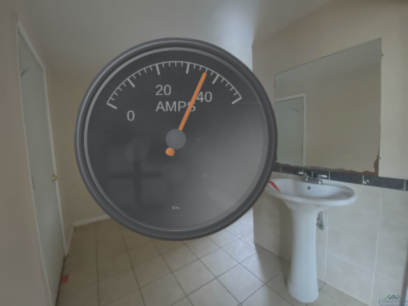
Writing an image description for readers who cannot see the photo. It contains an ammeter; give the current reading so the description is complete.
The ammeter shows 36 A
